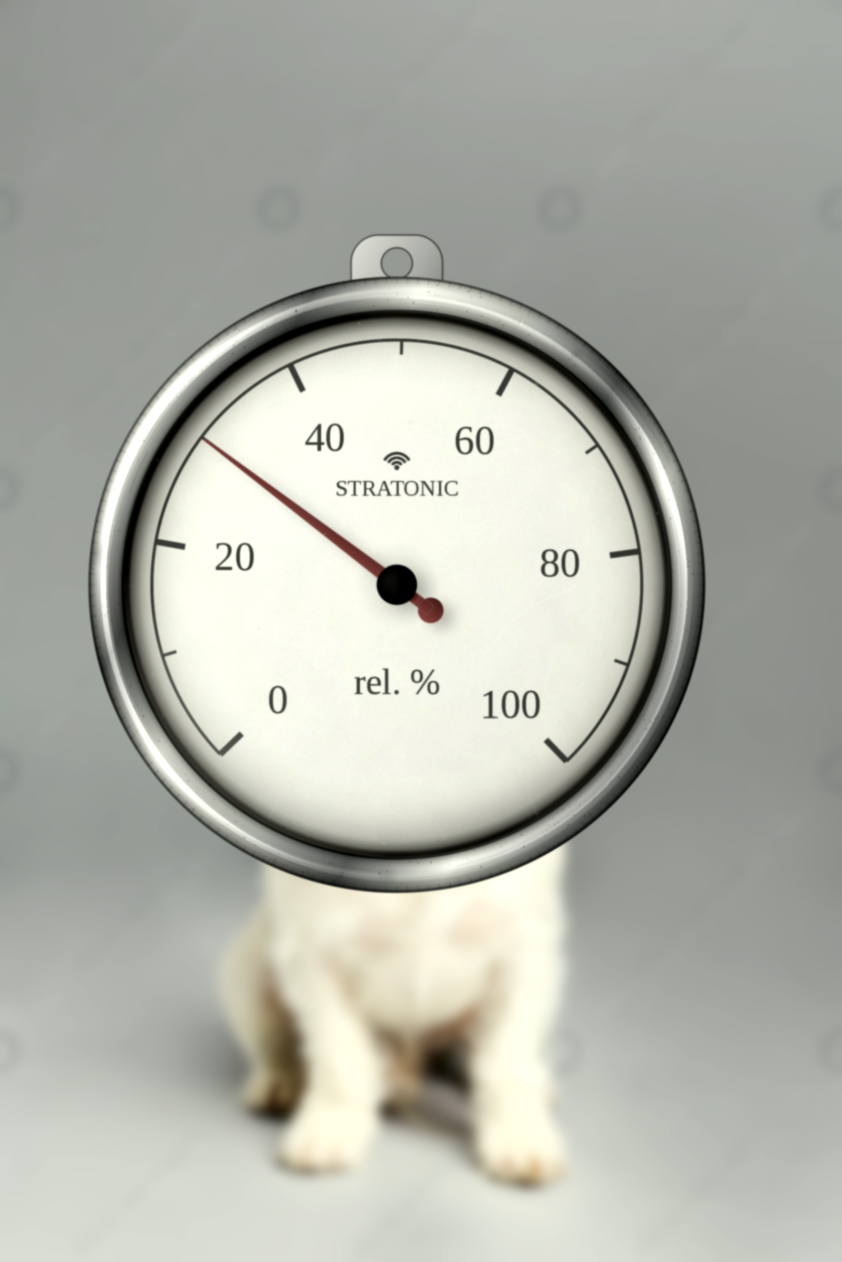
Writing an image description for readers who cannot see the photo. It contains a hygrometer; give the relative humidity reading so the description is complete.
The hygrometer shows 30 %
